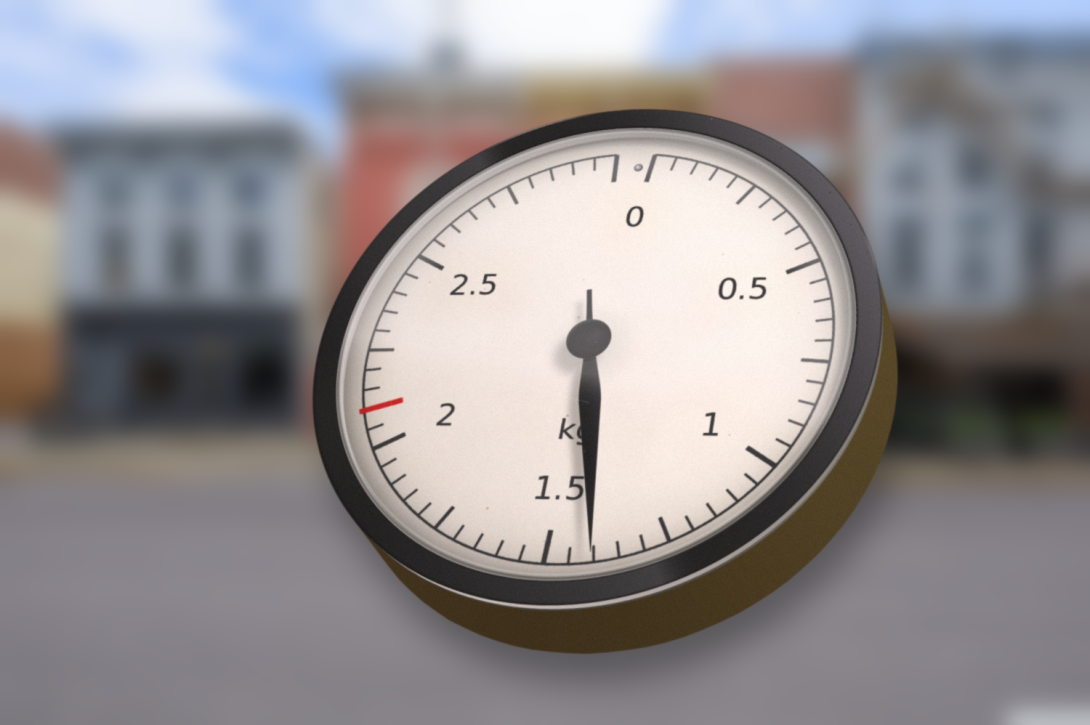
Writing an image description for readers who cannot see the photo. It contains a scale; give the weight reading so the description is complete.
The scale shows 1.4 kg
